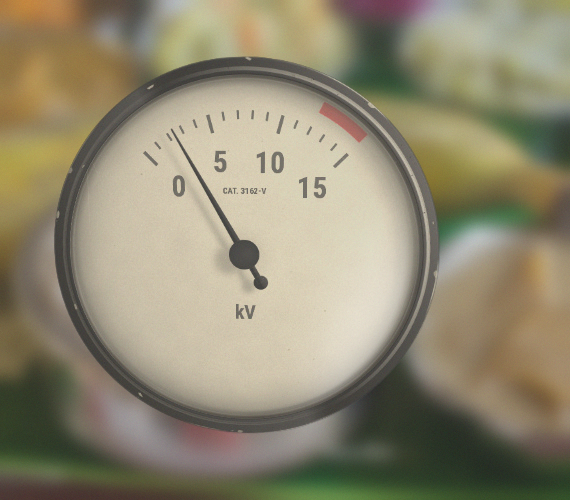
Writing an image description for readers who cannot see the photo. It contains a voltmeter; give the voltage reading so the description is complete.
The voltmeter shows 2.5 kV
